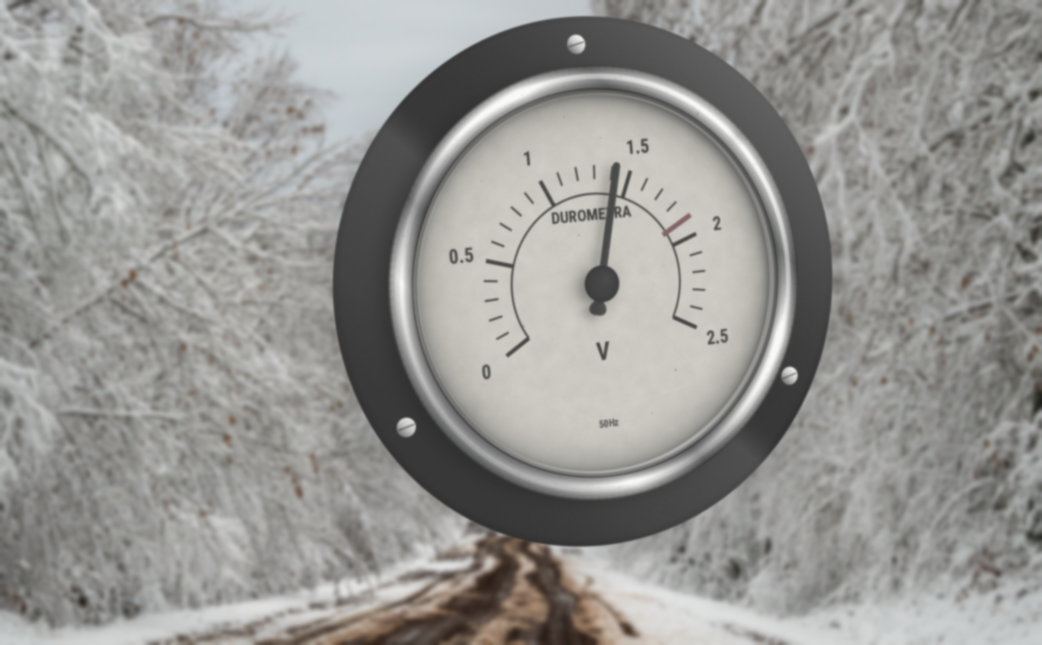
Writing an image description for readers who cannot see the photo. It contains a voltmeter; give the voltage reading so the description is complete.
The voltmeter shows 1.4 V
